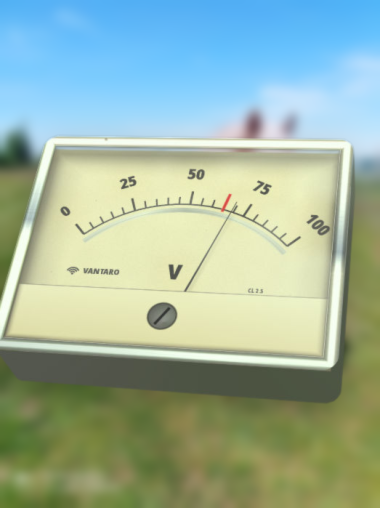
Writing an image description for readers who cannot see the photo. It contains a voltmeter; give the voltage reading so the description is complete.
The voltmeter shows 70 V
